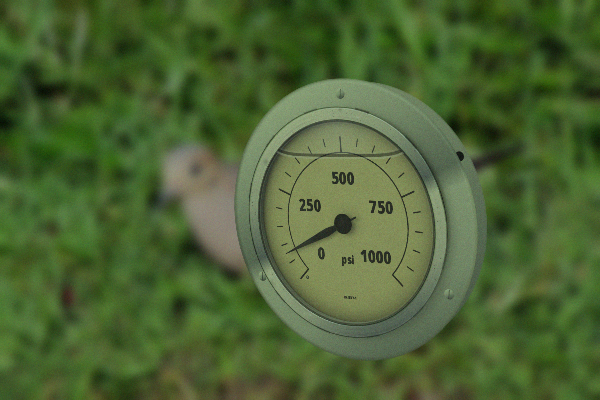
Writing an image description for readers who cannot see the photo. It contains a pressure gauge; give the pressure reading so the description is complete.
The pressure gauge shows 75 psi
